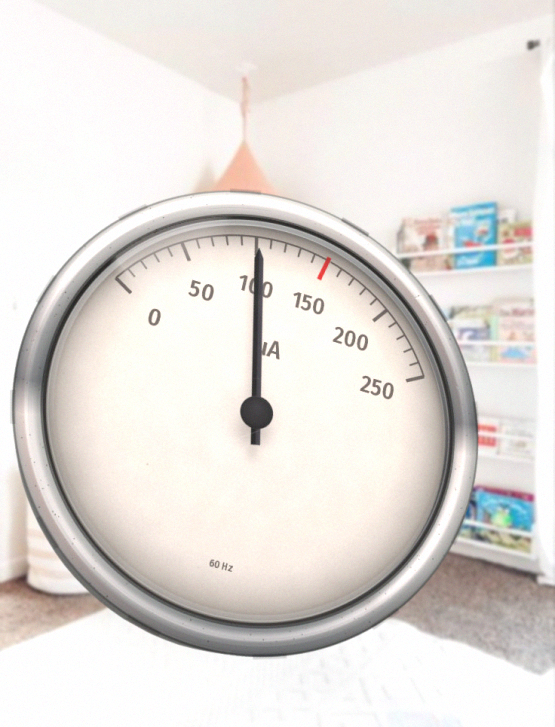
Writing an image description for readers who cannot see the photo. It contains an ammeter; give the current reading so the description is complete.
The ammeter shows 100 µA
